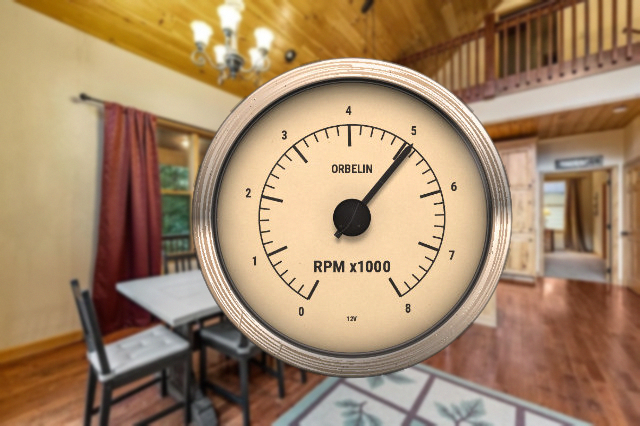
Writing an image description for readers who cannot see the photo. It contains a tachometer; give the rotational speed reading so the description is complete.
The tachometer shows 5100 rpm
